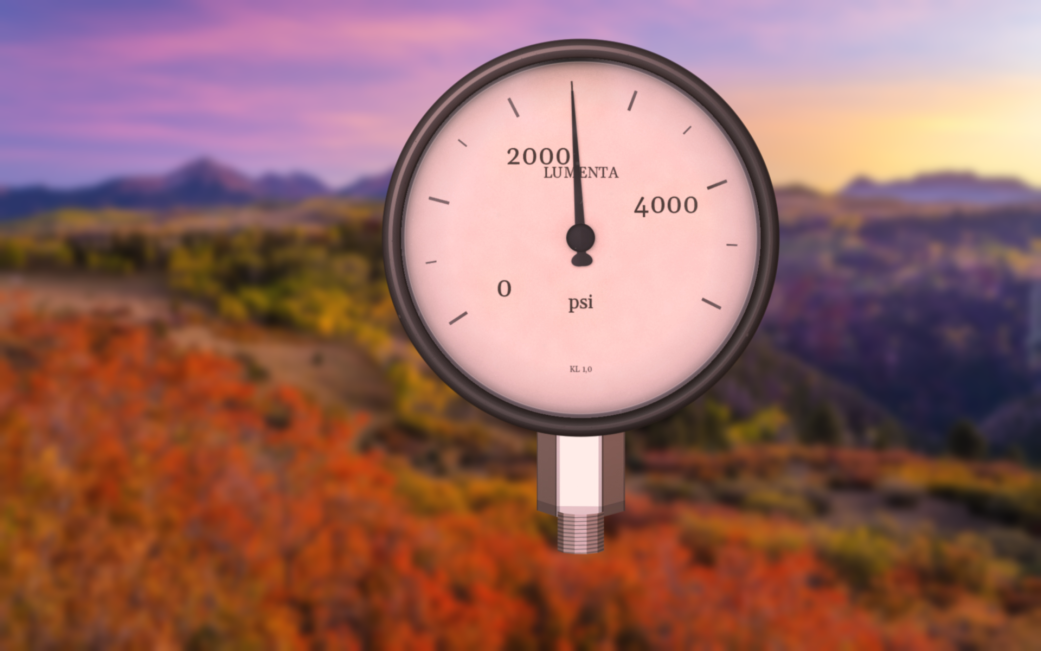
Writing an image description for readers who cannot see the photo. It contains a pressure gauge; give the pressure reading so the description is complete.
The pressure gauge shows 2500 psi
